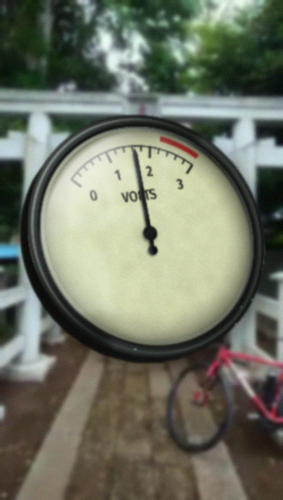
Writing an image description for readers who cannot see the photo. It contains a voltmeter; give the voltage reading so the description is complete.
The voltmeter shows 1.6 V
